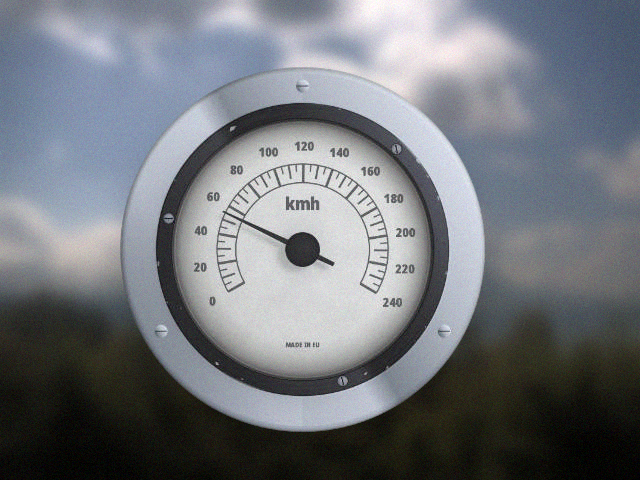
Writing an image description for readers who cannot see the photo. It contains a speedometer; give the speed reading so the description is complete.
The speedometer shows 55 km/h
